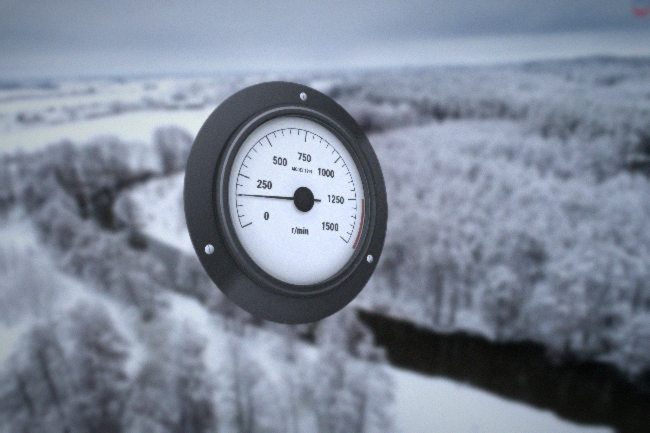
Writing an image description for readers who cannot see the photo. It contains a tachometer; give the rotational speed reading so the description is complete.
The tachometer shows 150 rpm
